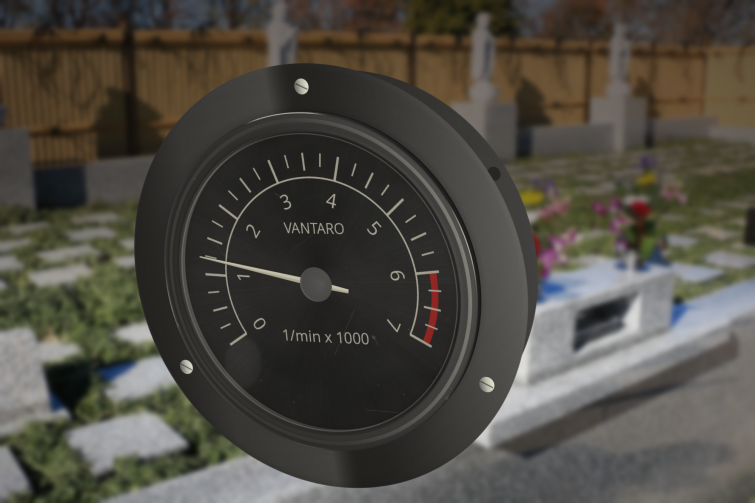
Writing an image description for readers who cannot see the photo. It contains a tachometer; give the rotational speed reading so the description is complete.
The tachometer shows 1250 rpm
